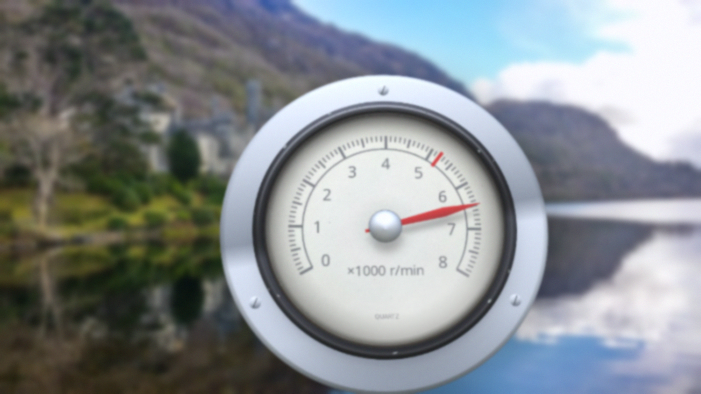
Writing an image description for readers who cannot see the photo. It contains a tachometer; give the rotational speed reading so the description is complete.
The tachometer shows 6500 rpm
